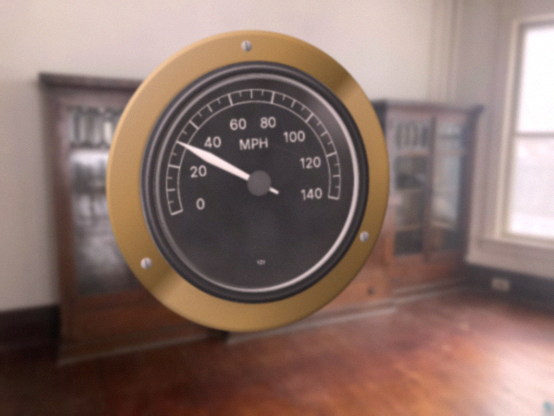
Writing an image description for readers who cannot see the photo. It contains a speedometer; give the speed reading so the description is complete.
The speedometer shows 30 mph
